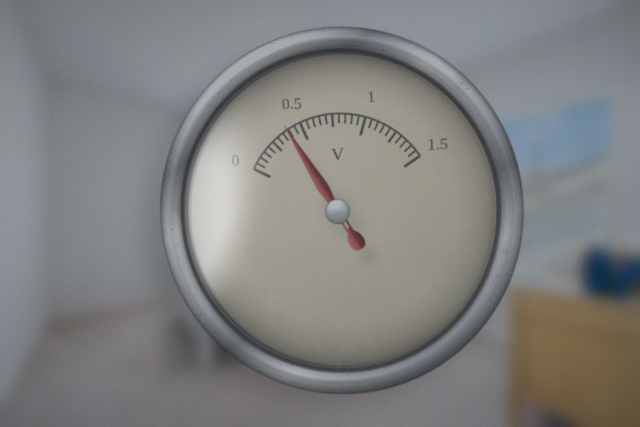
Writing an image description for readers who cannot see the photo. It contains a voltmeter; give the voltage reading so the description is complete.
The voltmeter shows 0.4 V
